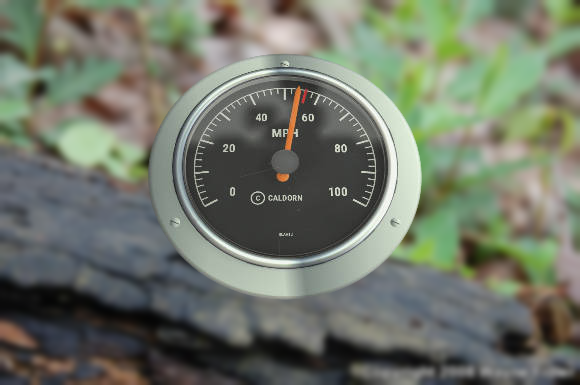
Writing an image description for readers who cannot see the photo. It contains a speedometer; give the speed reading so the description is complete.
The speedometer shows 54 mph
